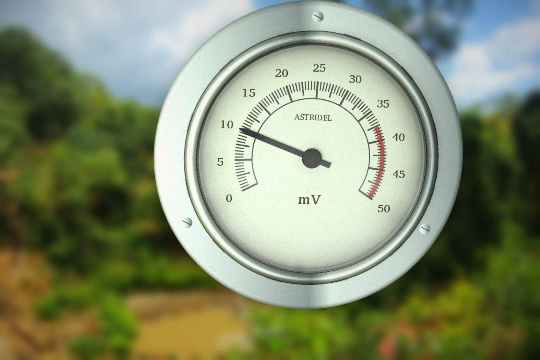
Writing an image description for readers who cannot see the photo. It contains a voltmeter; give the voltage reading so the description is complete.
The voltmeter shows 10 mV
